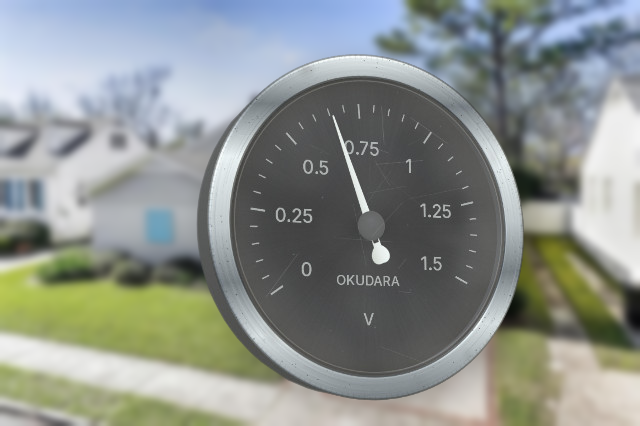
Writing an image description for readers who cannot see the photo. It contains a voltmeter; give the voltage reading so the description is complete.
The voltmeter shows 0.65 V
